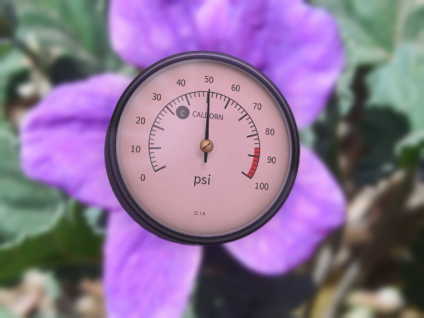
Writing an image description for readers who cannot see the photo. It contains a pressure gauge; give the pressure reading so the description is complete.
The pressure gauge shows 50 psi
